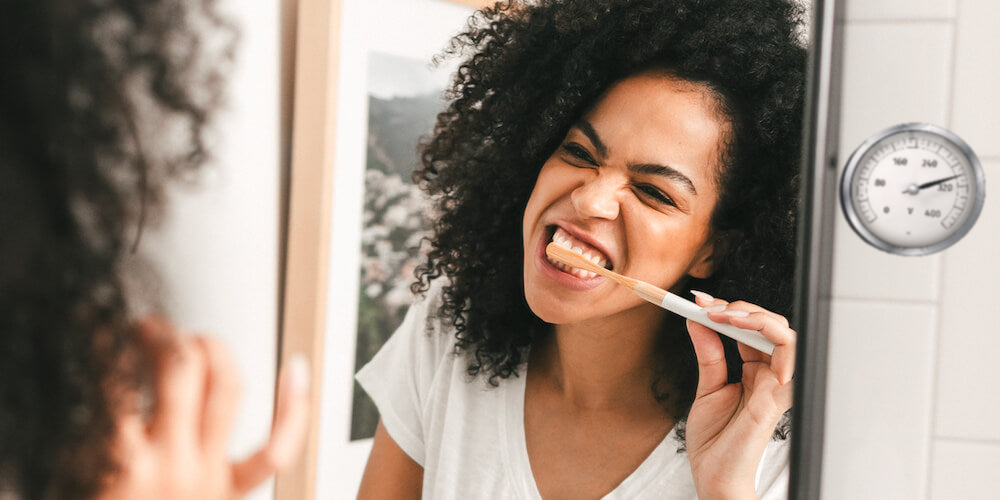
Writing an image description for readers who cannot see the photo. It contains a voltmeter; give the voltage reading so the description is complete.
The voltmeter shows 300 V
